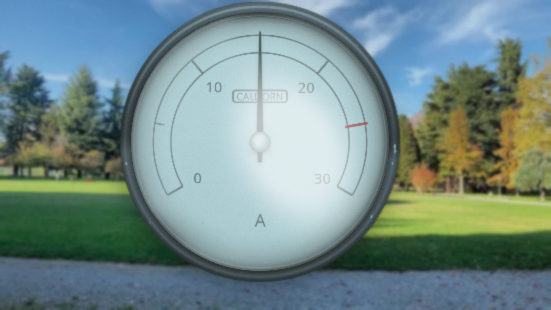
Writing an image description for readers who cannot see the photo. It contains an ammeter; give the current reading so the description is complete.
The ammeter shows 15 A
